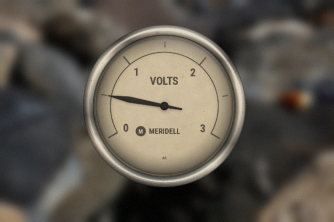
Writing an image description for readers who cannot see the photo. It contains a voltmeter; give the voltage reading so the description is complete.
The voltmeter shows 0.5 V
